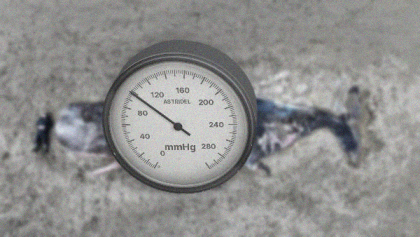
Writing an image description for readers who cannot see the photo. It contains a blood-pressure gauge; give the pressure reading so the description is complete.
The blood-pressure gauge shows 100 mmHg
